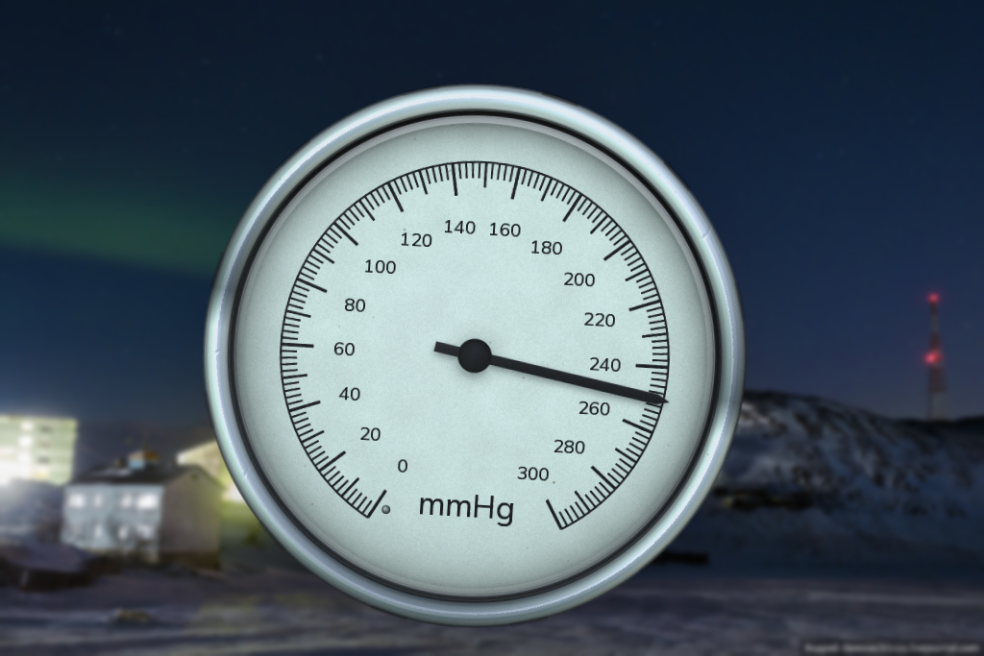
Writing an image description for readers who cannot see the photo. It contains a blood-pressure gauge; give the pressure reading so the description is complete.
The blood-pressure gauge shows 250 mmHg
